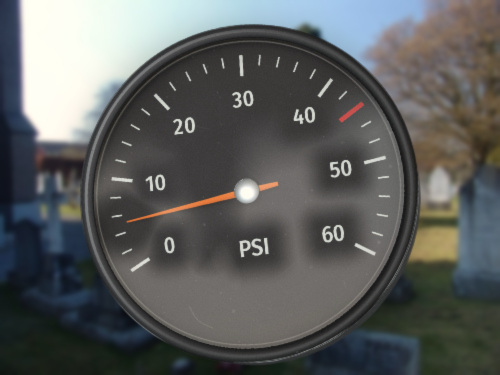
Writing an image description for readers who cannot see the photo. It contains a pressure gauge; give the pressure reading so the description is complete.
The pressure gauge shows 5 psi
